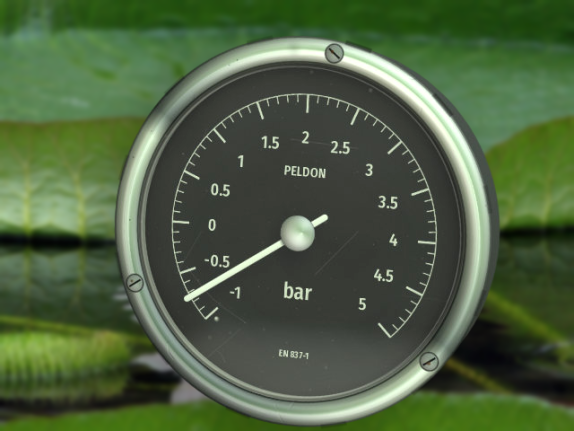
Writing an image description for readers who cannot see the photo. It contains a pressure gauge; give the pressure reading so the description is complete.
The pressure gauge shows -0.75 bar
